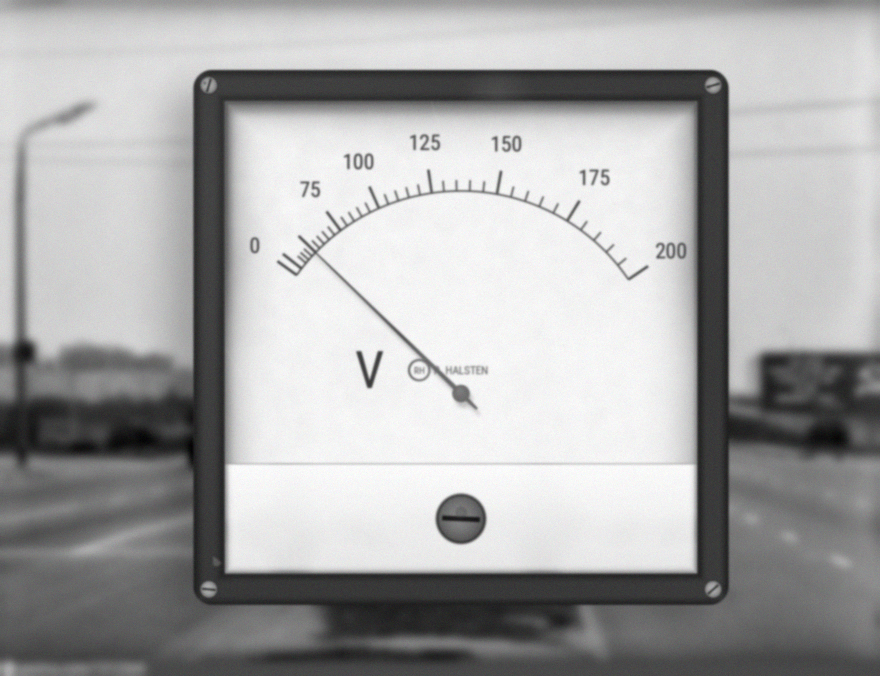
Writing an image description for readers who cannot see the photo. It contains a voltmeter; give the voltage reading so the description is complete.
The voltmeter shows 50 V
